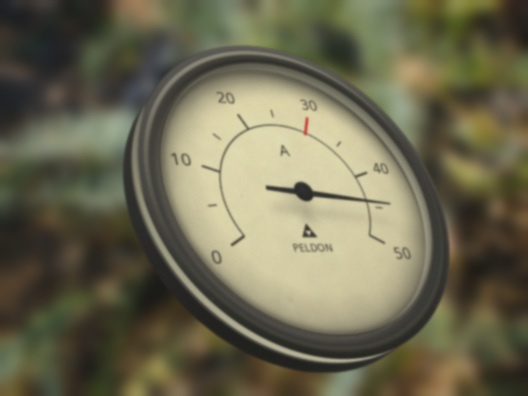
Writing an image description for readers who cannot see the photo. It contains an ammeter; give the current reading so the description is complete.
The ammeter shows 45 A
